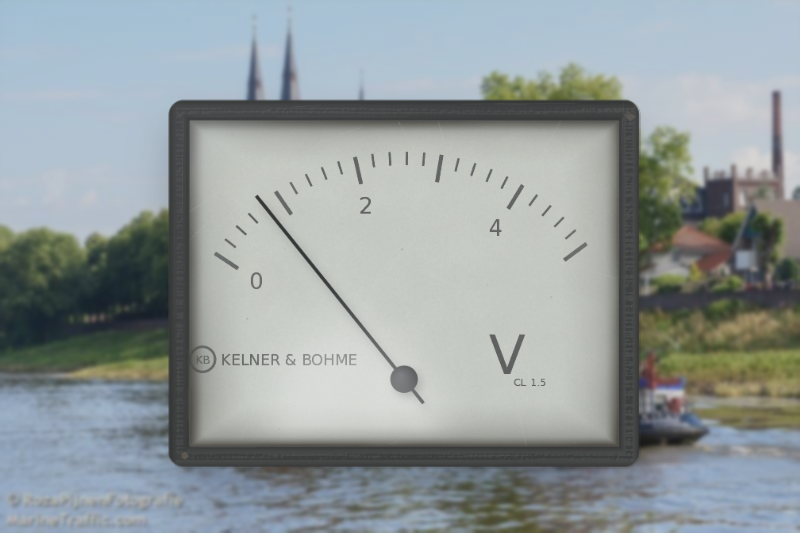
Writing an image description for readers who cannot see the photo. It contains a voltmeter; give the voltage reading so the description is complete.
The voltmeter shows 0.8 V
